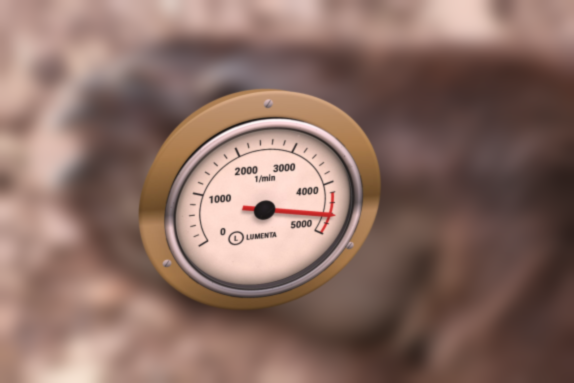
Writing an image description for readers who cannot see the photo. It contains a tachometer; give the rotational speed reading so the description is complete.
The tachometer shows 4600 rpm
